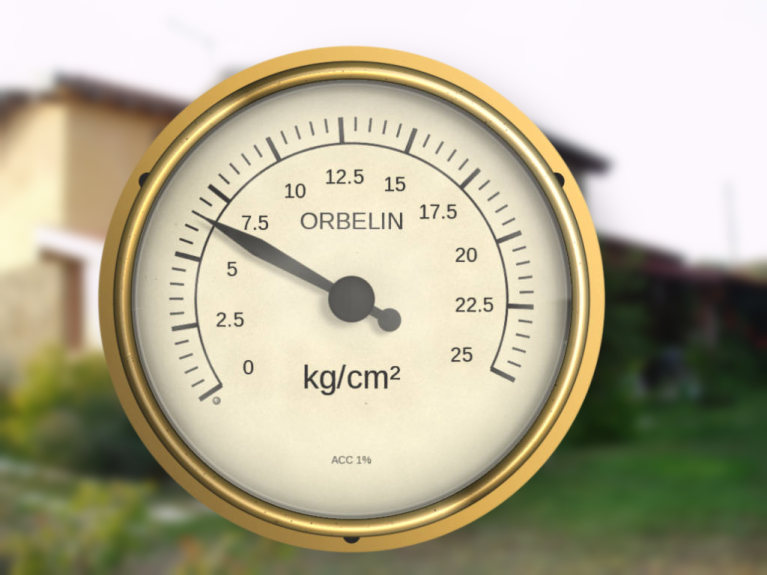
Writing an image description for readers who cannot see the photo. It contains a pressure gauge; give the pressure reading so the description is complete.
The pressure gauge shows 6.5 kg/cm²
